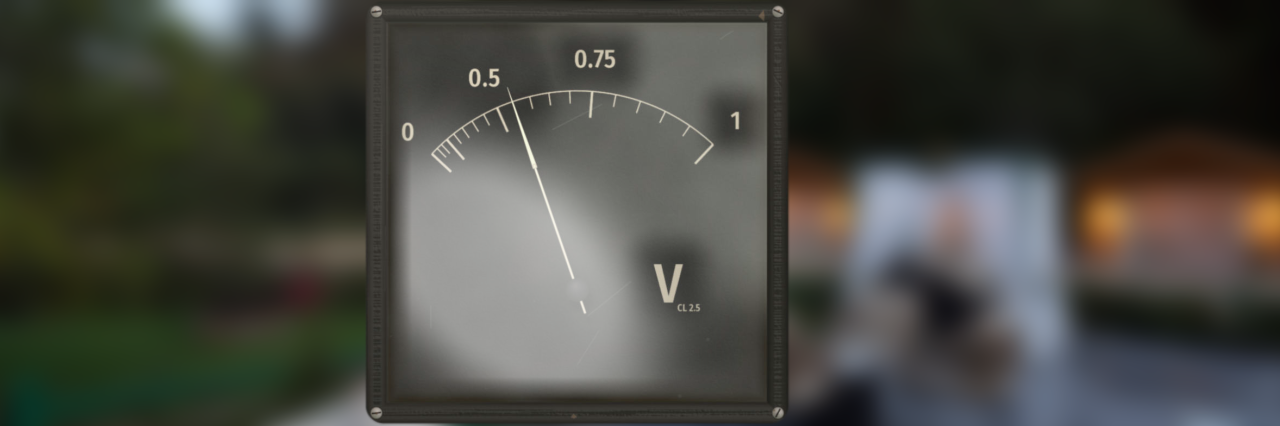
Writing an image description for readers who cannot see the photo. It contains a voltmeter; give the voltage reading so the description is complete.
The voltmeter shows 0.55 V
